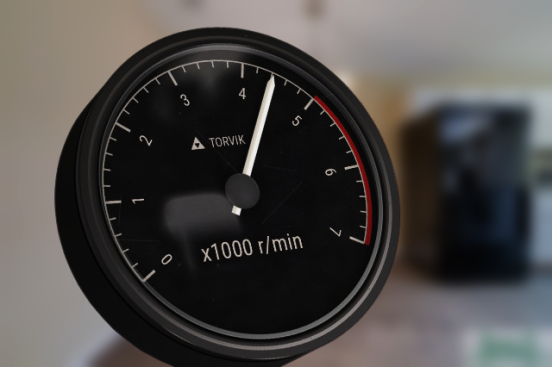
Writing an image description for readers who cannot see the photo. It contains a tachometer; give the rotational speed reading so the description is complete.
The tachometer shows 4400 rpm
